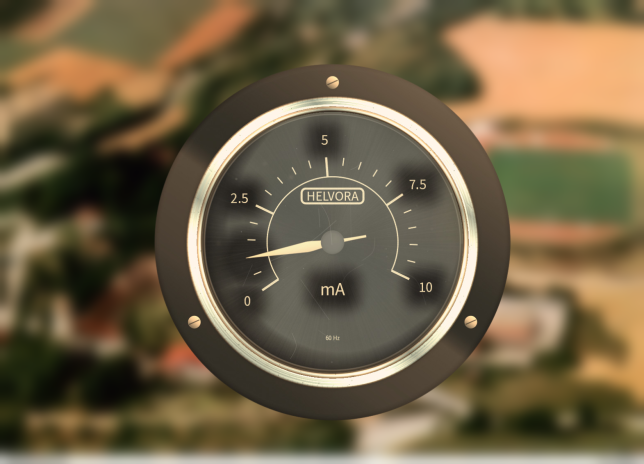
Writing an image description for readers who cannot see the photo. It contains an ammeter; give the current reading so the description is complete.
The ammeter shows 1 mA
